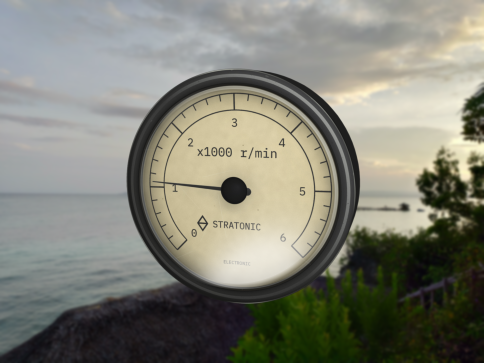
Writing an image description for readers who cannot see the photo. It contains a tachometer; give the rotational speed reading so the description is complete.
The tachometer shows 1100 rpm
